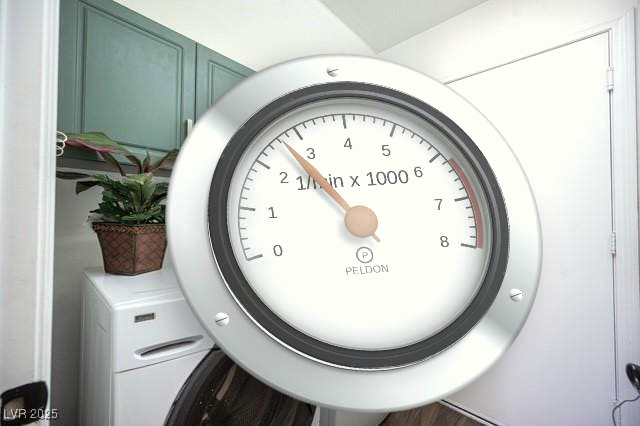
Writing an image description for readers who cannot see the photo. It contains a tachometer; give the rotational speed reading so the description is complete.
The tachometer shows 2600 rpm
